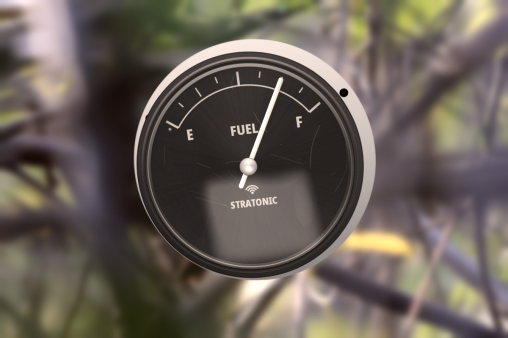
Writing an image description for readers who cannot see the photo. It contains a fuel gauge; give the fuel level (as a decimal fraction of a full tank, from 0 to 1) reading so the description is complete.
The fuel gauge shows 0.75
